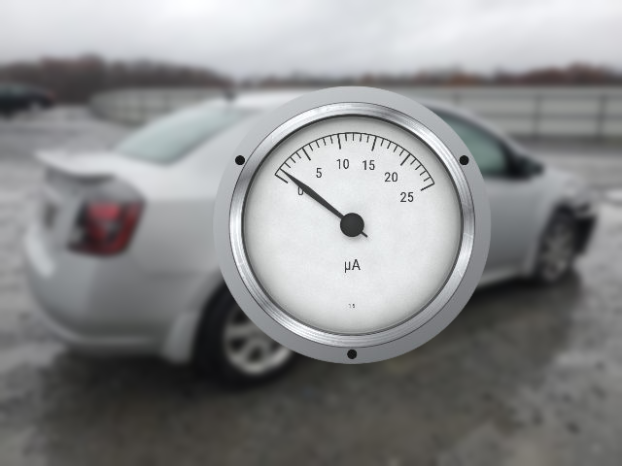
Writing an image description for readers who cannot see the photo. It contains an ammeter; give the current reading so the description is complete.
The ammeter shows 1 µA
